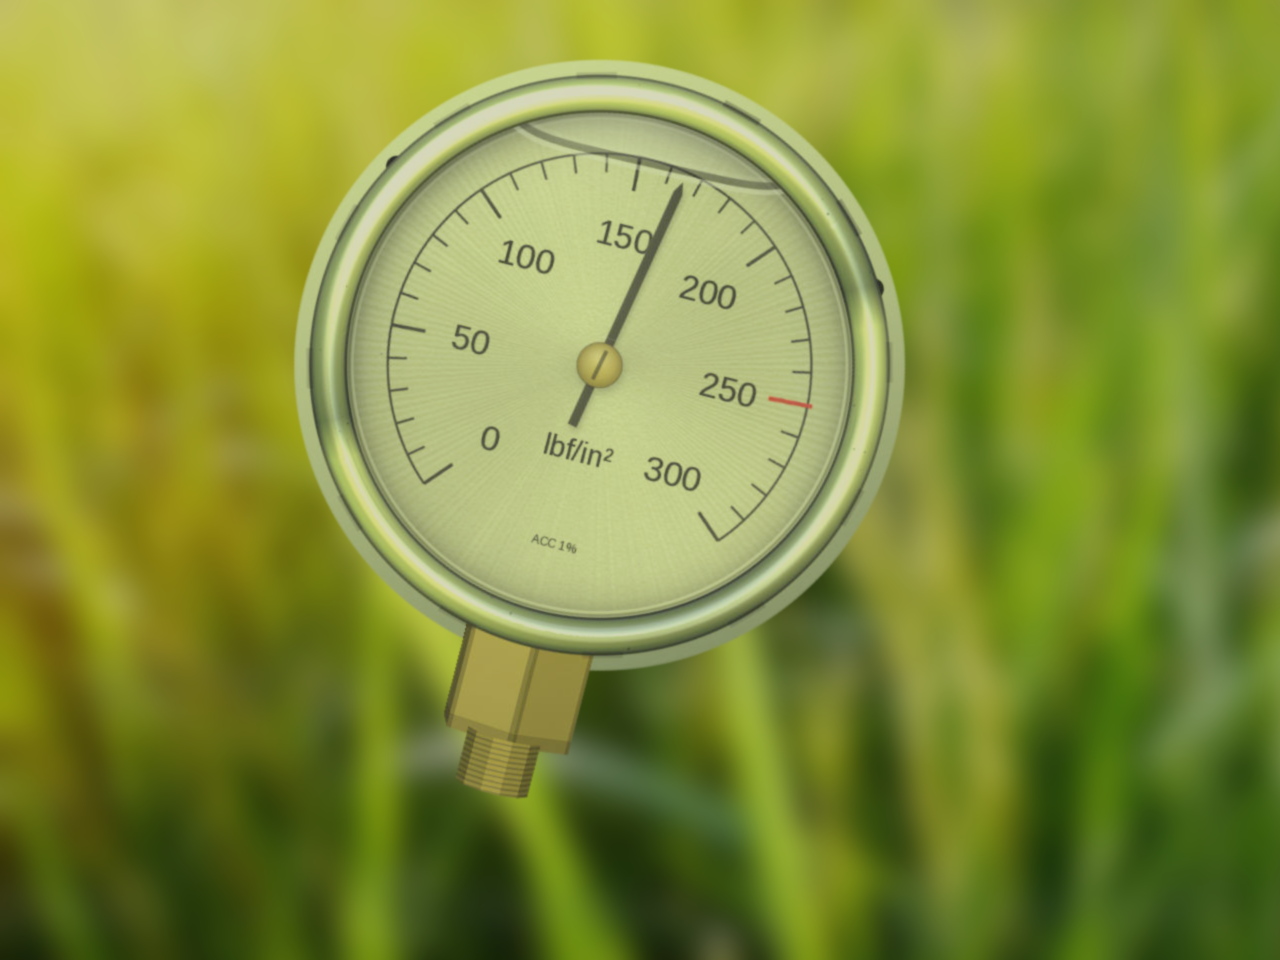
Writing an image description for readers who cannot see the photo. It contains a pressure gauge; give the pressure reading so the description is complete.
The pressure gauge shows 165 psi
